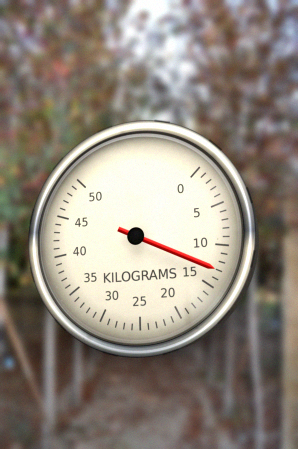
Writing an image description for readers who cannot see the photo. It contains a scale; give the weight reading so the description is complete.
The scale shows 13 kg
